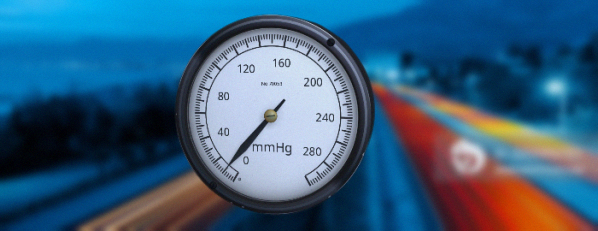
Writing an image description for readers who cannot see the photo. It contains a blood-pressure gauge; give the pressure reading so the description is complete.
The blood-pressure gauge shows 10 mmHg
